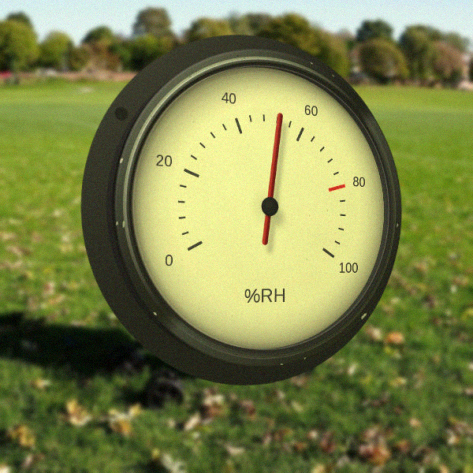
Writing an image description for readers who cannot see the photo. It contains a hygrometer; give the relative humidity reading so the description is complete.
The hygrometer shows 52 %
